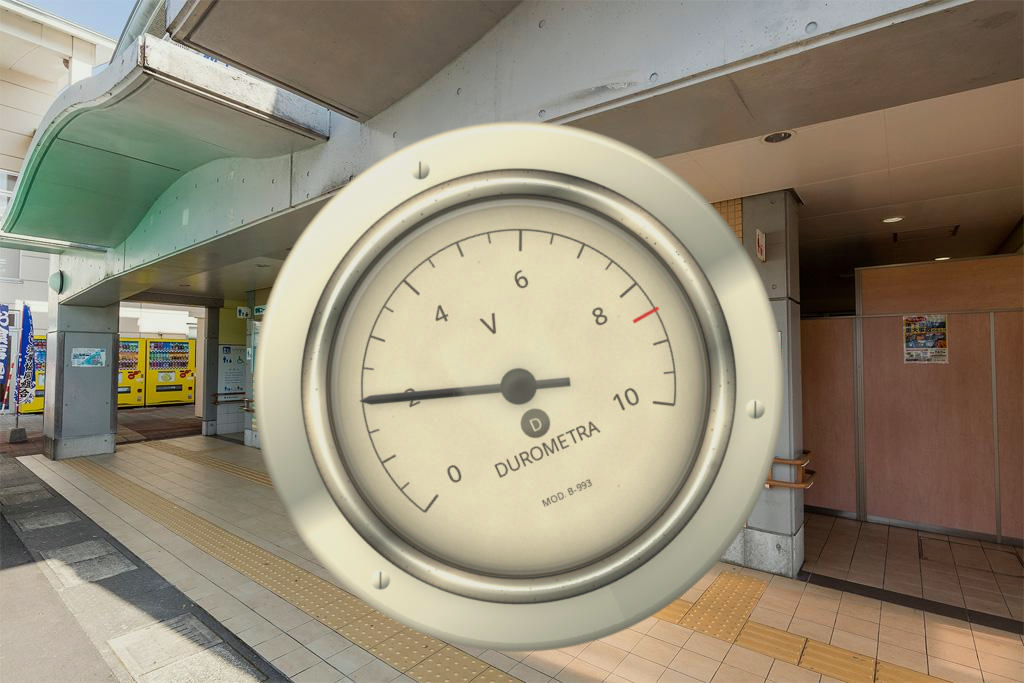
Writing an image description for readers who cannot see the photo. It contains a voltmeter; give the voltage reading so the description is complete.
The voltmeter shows 2 V
